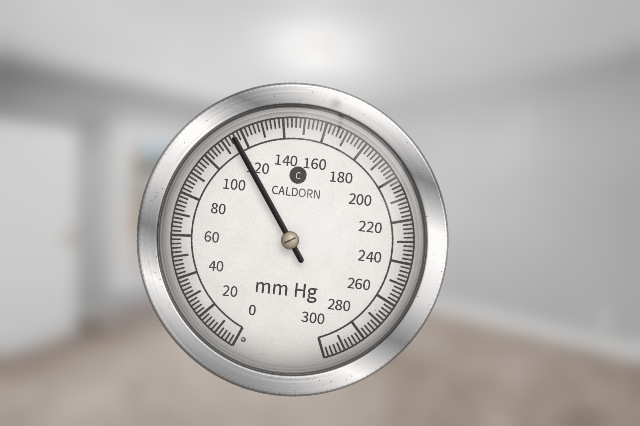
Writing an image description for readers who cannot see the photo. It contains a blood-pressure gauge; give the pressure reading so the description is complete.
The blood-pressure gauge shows 116 mmHg
